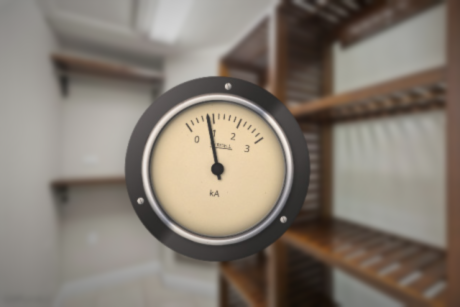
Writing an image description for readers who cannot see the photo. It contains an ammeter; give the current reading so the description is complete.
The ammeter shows 0.8 kA
